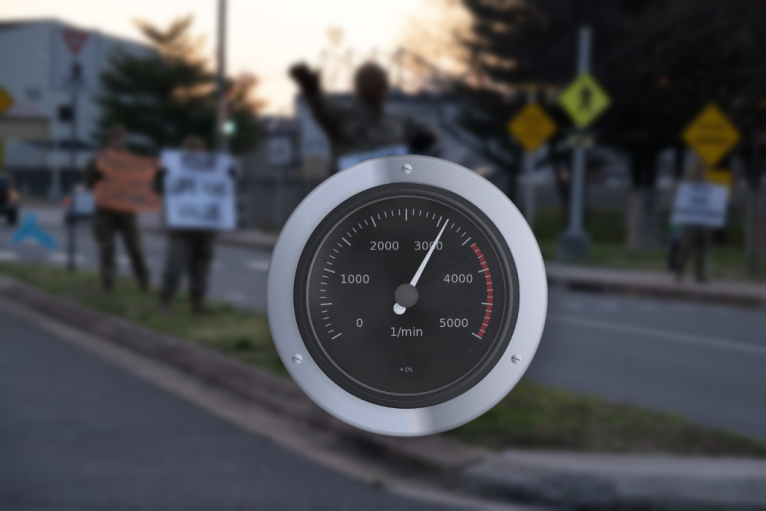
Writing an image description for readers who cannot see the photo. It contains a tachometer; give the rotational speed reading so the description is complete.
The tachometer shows 3100 rpm
